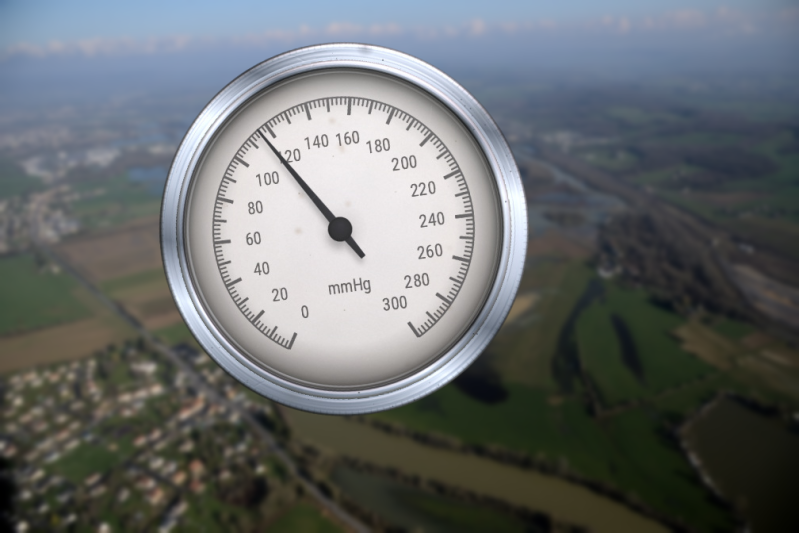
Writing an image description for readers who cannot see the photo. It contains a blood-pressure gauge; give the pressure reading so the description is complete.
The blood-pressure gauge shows 116 mmHg
